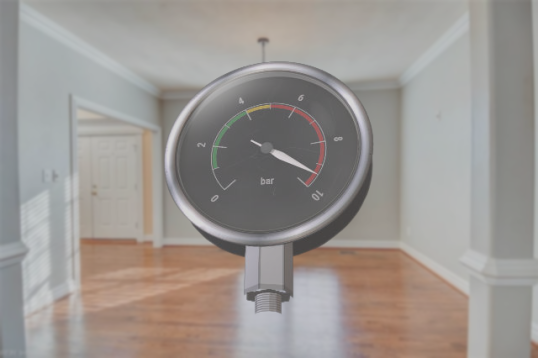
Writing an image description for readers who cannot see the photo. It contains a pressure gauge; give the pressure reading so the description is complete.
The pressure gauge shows 9.5 bar
